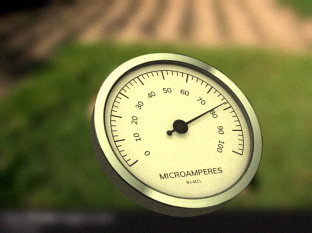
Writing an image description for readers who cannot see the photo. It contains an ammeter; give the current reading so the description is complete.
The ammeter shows 78 µA
